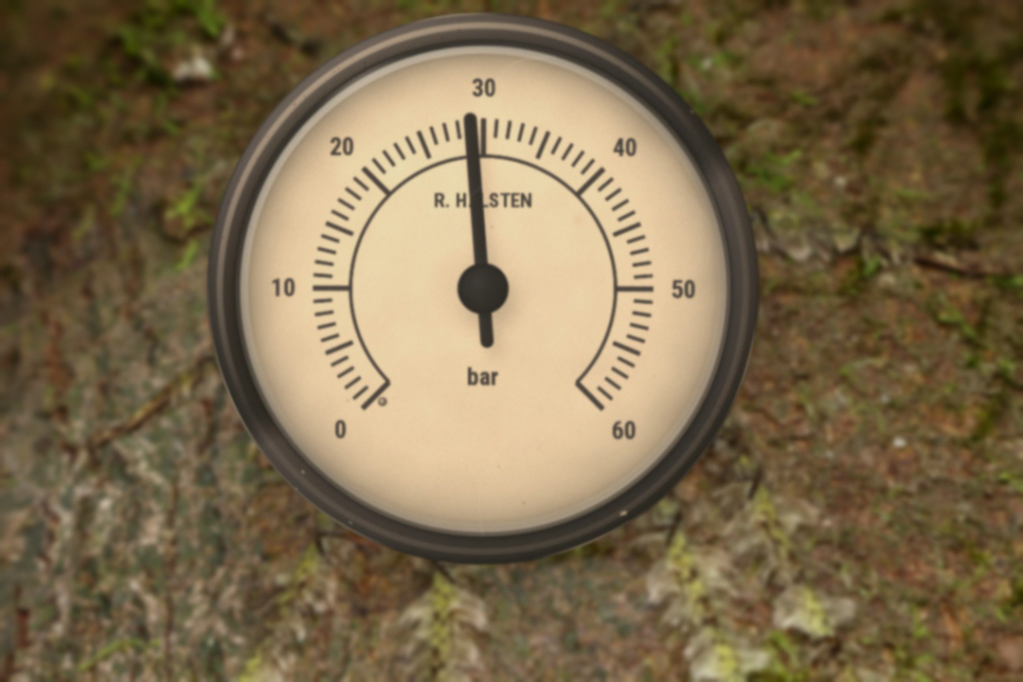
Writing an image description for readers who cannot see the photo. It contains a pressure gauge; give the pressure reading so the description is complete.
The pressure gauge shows 29 bar
